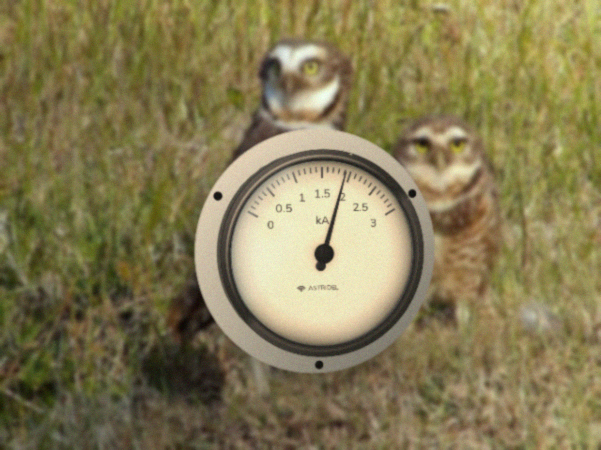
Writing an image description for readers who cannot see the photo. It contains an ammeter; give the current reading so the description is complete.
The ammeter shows 1.9 kA
